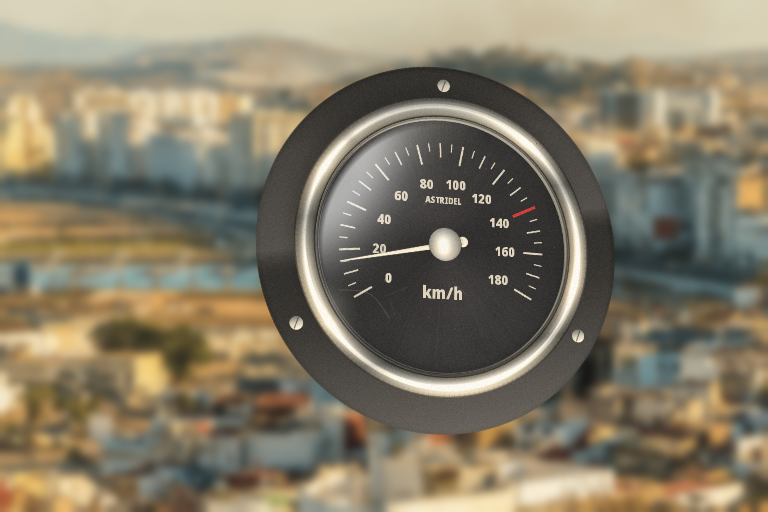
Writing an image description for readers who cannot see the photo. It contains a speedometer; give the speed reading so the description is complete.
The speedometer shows 15 km/h
